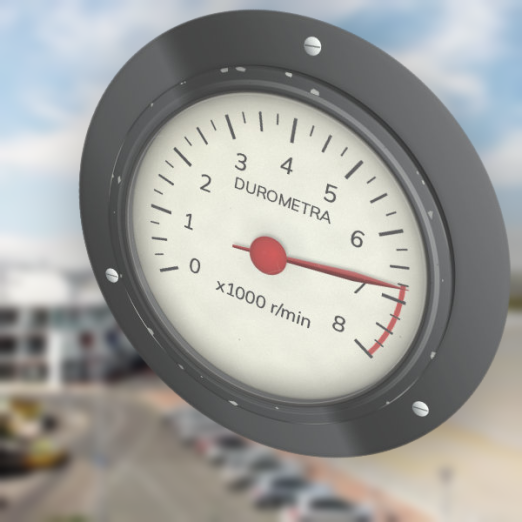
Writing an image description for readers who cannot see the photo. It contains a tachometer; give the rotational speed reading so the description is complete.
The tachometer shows 6750 rpm
